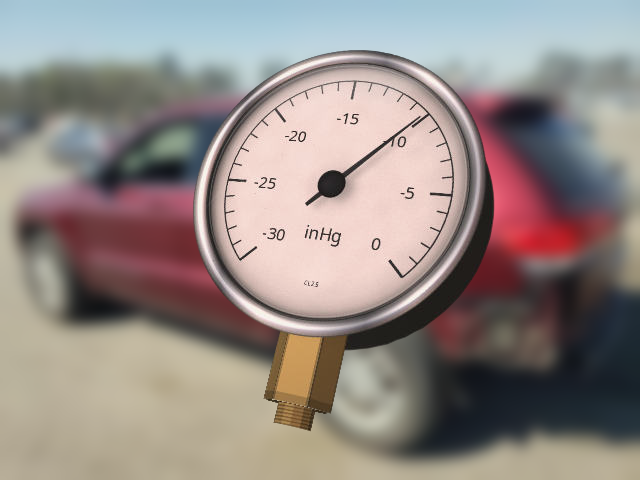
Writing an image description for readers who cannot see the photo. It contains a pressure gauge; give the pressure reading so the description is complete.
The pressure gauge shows -10 inHg
